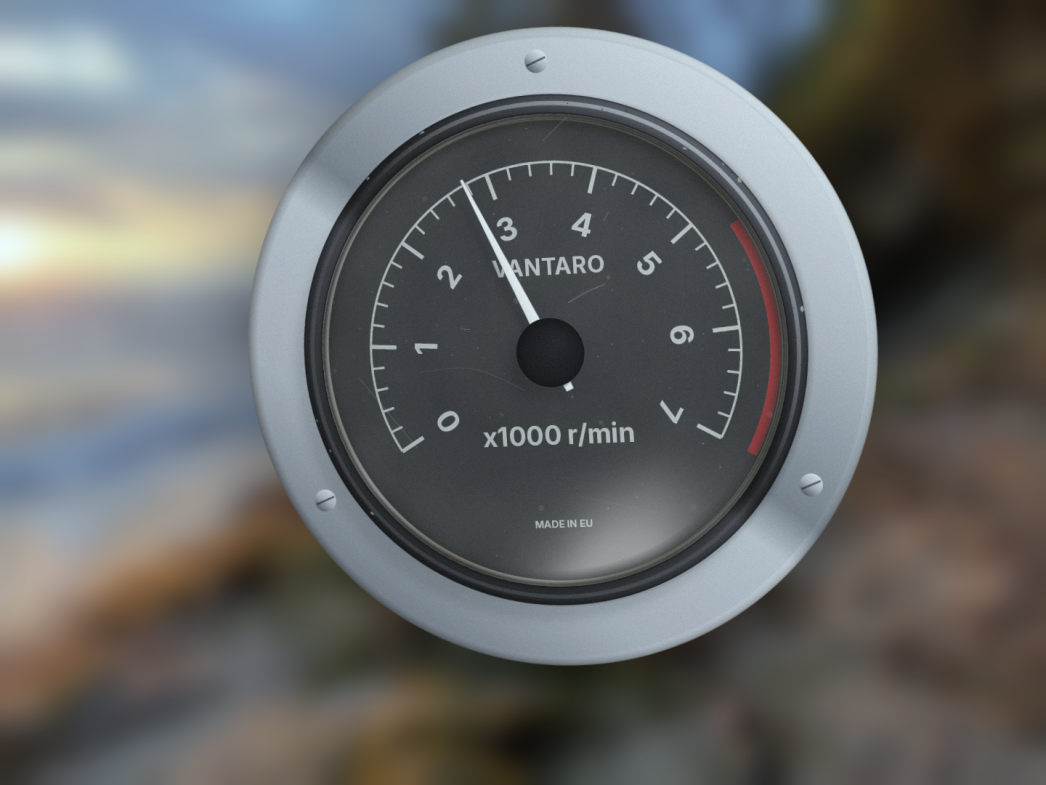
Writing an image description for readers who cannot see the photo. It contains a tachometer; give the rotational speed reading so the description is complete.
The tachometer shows 2800 rpm
